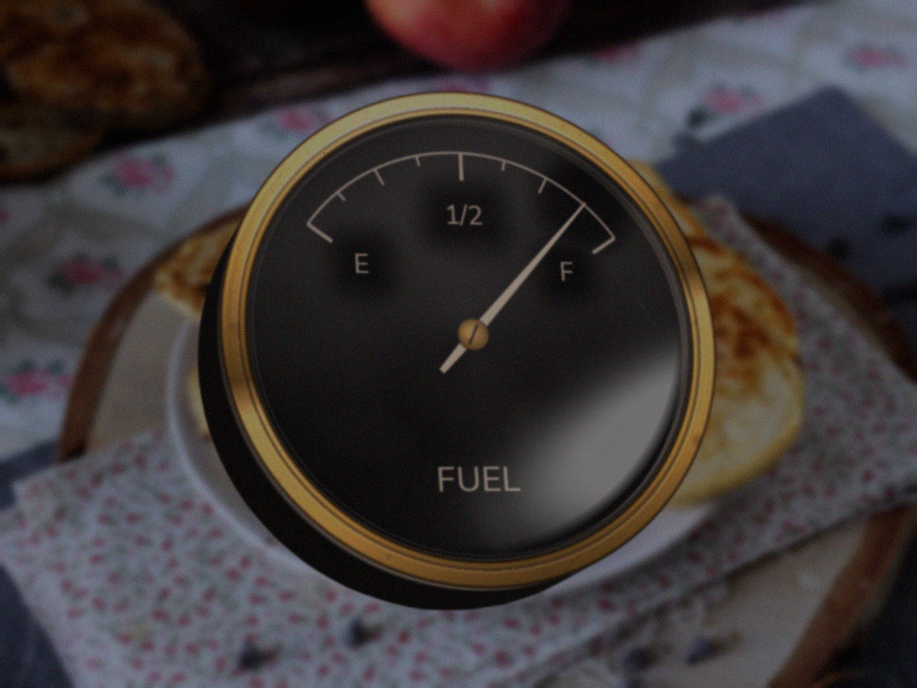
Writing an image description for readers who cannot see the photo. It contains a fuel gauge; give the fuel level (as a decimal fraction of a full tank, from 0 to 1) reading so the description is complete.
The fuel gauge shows 0.875
